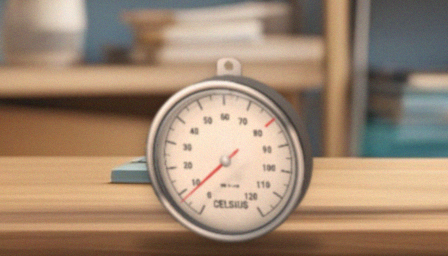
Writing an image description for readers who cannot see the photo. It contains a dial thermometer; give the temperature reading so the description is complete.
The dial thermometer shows 7.5 °C
